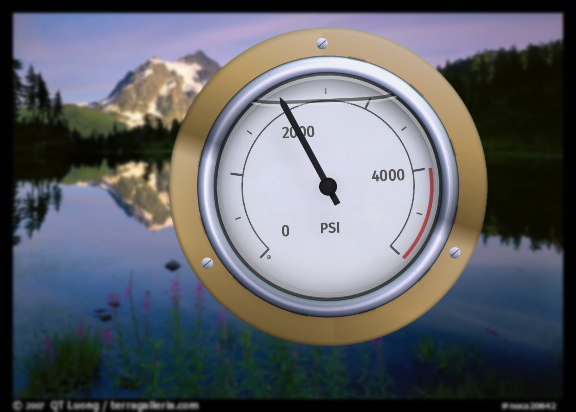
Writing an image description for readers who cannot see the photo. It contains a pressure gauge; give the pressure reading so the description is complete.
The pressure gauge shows 2000 psi
